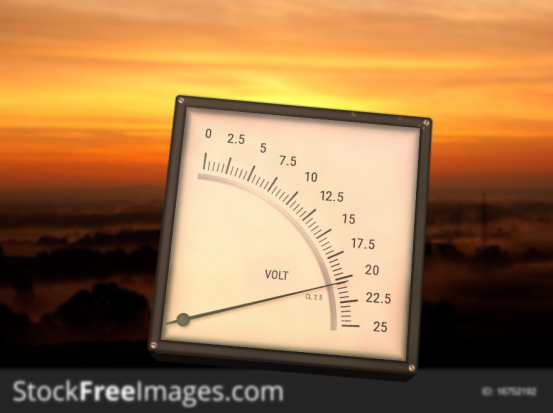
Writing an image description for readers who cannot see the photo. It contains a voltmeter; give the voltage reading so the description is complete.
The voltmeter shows 20.5 V
